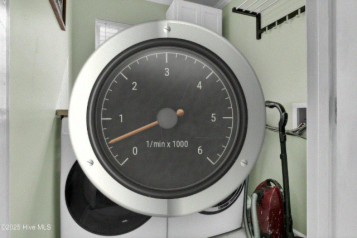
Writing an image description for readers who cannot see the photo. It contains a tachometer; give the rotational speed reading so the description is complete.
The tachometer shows 500 rpm
